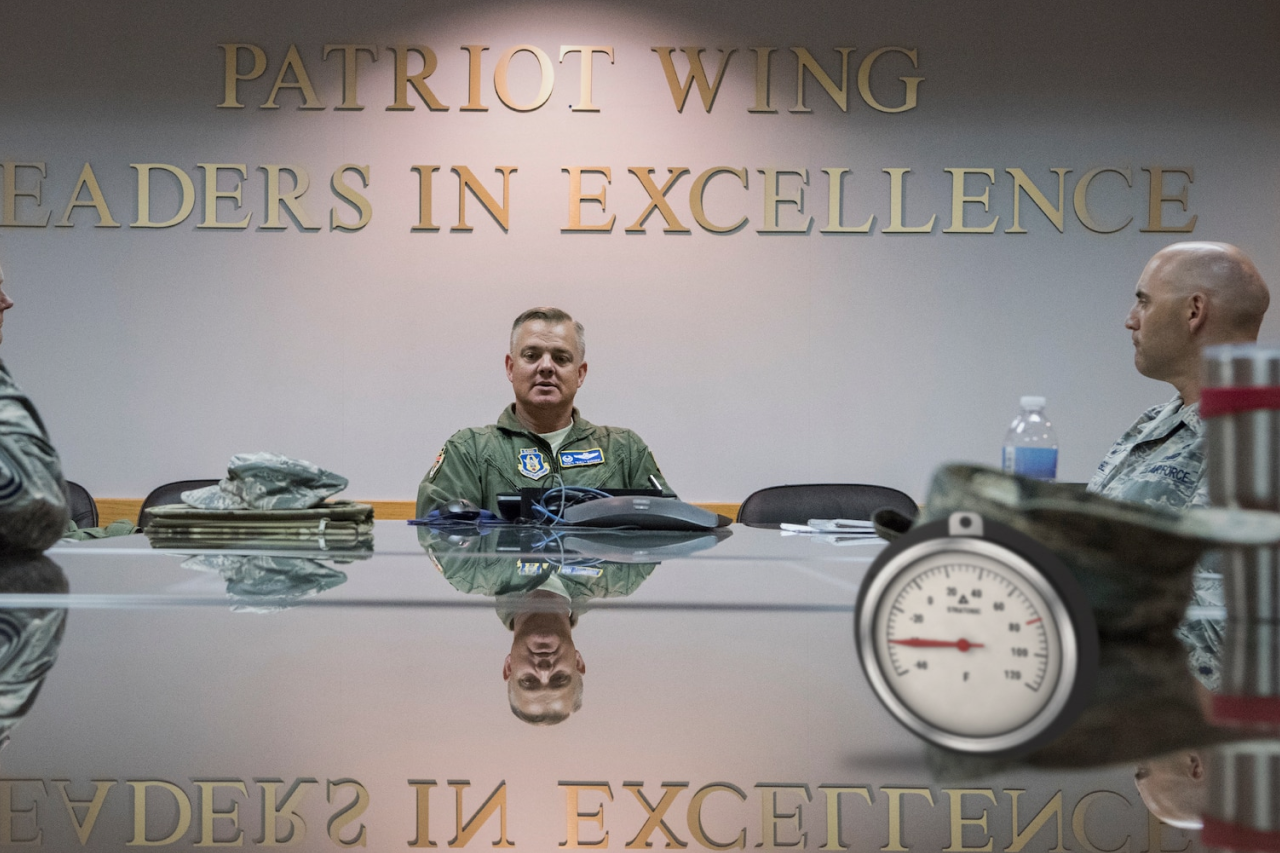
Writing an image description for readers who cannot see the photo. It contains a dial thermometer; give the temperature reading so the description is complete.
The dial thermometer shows -40 °F
